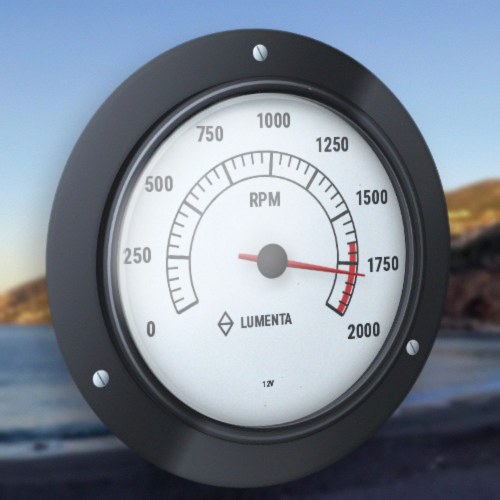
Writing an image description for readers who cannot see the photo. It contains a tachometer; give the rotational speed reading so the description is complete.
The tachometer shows 1800 rpm
